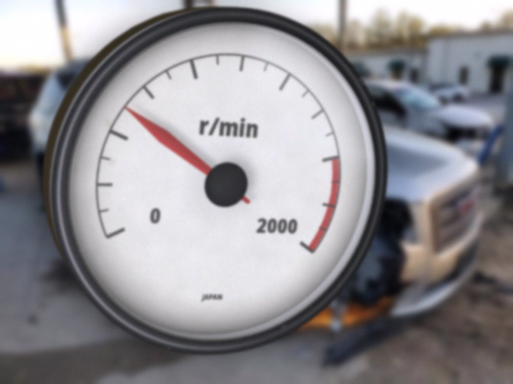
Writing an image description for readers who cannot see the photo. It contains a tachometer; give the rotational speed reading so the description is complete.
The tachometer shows 500 rpm
